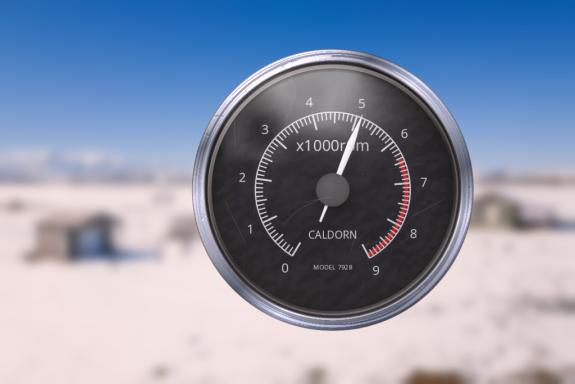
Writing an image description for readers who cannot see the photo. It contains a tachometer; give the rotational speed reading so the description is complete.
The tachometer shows 5100 rpm
